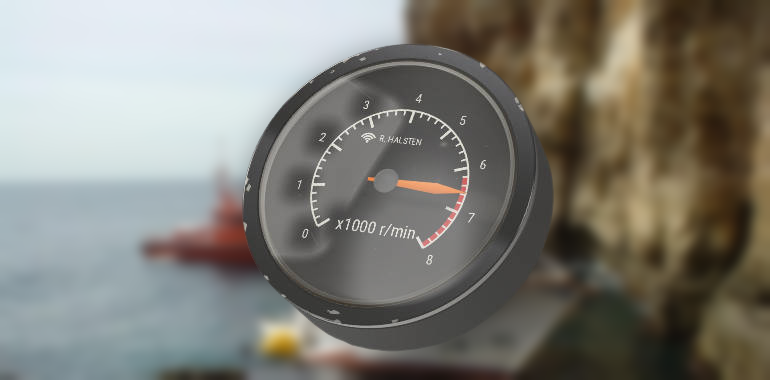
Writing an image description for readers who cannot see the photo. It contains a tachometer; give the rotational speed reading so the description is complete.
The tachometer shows 6600 rpm
